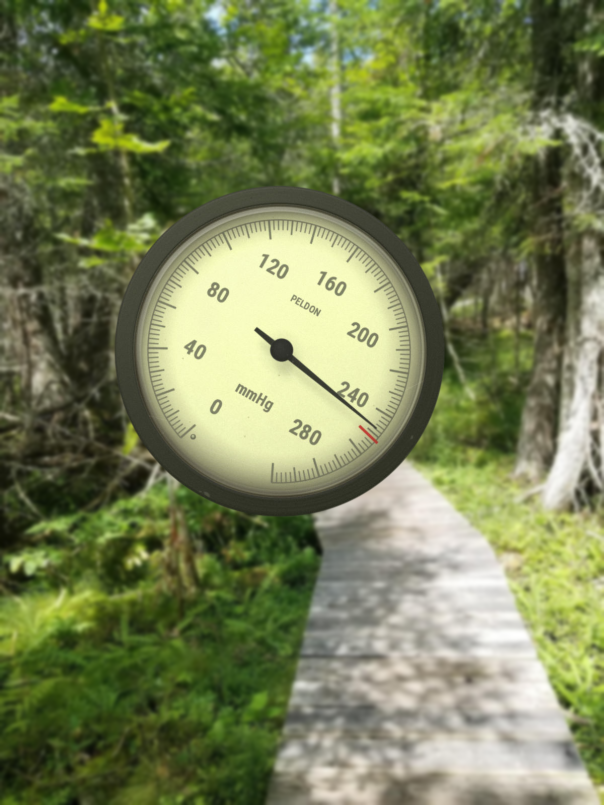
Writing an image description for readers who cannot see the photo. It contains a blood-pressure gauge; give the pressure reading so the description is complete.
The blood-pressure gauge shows 248 mmHg
